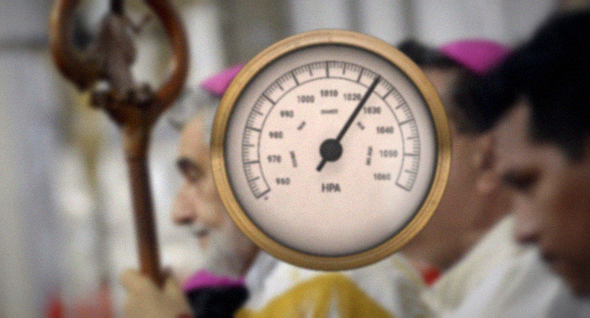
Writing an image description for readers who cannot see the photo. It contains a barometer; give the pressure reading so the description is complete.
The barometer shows 1025 hPa
